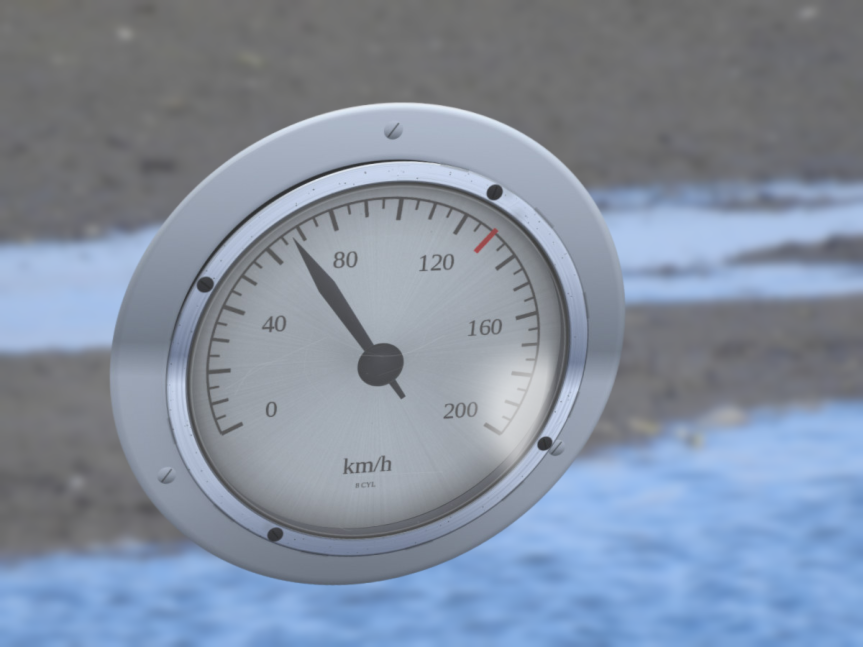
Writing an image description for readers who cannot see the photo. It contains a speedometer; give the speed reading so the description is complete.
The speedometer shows 67.5 km/h
